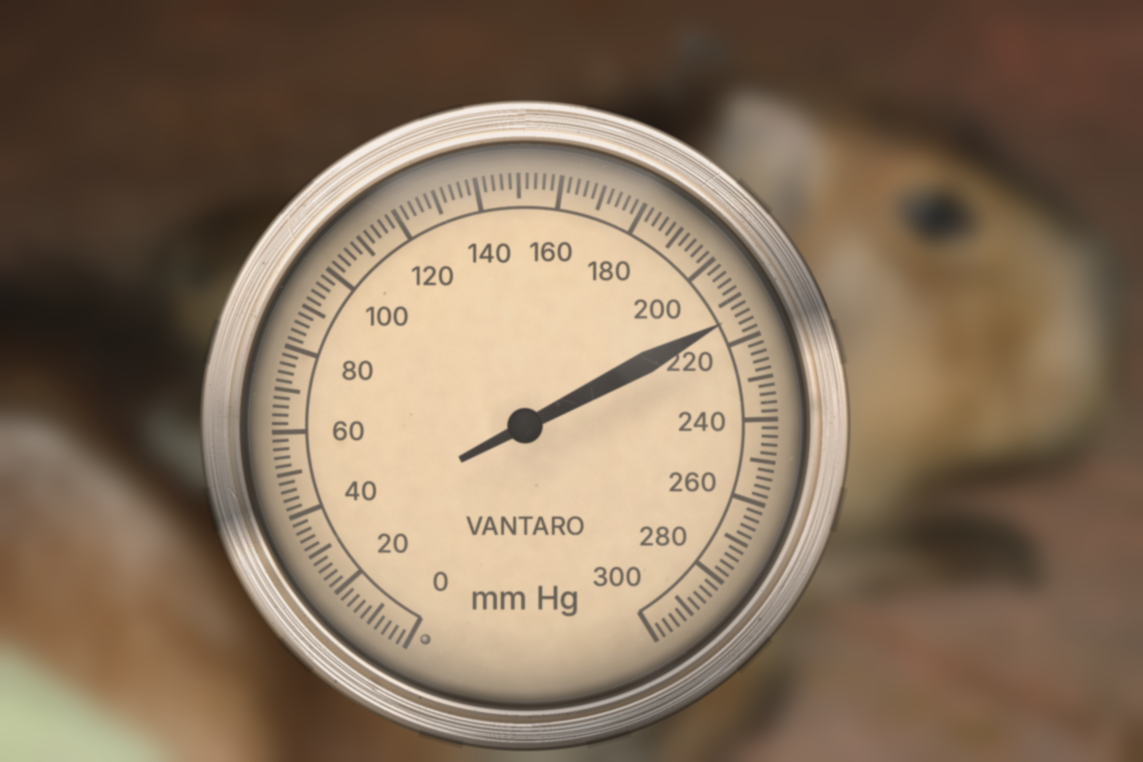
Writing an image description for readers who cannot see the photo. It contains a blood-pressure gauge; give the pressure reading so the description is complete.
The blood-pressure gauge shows 214 mmHg
